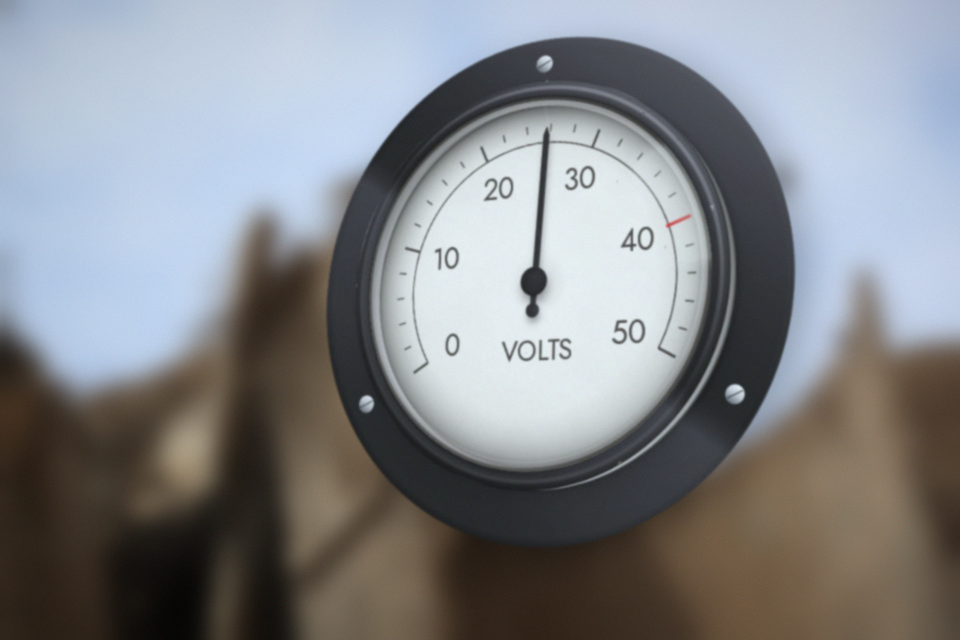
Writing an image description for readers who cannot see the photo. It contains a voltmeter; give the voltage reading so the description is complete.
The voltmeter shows 26 V
